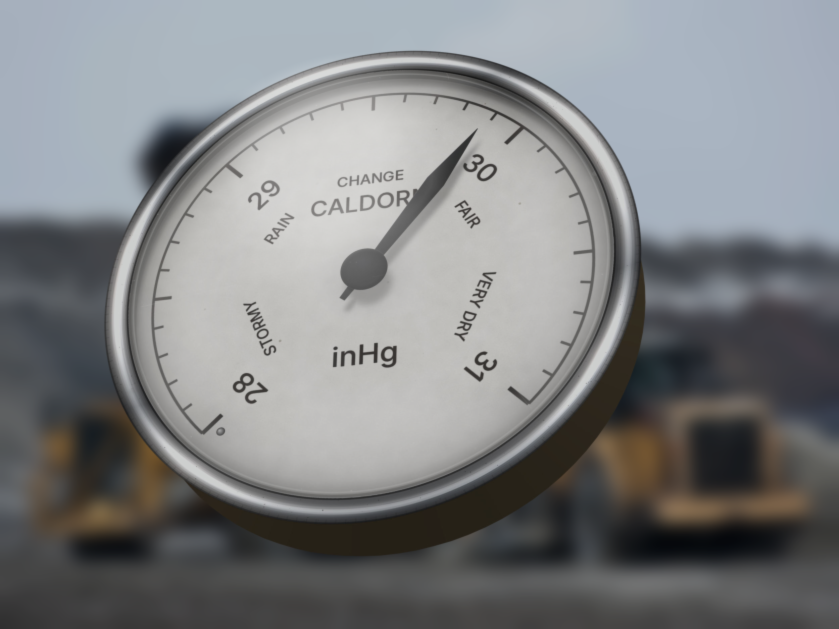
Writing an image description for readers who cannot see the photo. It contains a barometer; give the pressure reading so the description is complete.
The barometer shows 29.9 inHg
